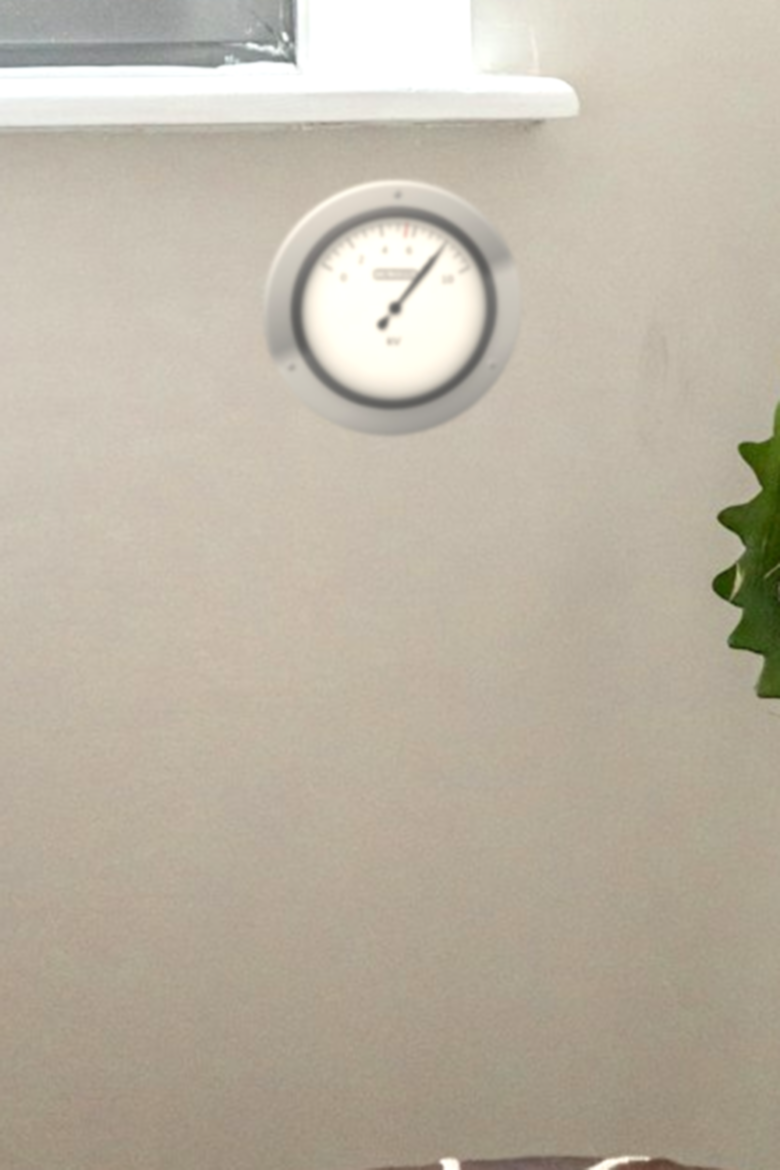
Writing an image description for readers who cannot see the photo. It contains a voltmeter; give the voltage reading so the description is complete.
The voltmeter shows 8 kV
